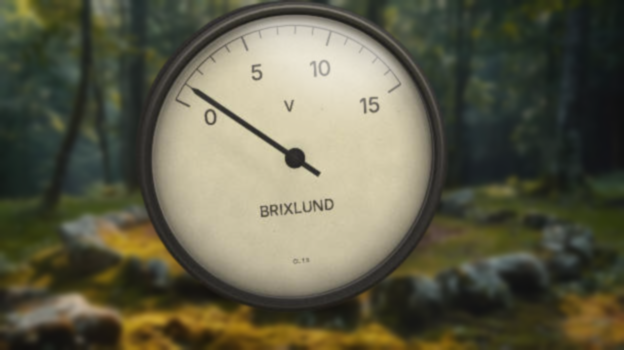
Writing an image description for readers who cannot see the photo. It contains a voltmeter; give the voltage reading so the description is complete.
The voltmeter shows 1 V
